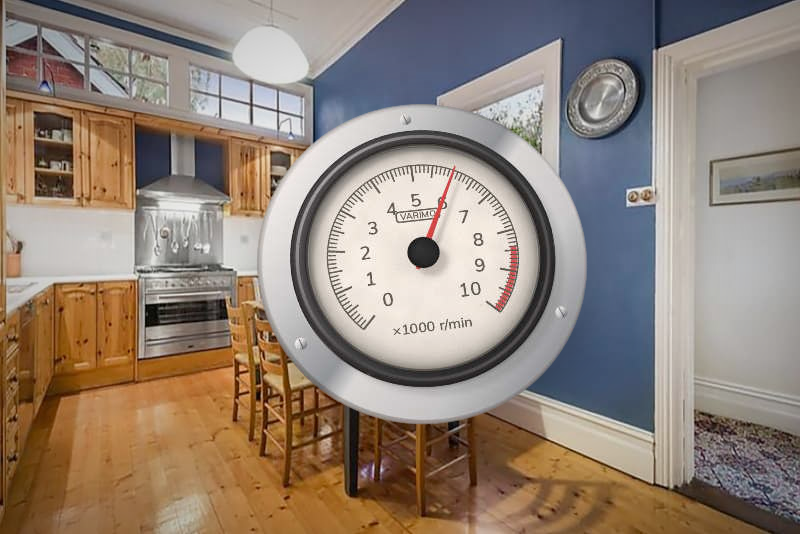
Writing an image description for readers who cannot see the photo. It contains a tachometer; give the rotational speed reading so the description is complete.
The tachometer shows 6000 rpm
